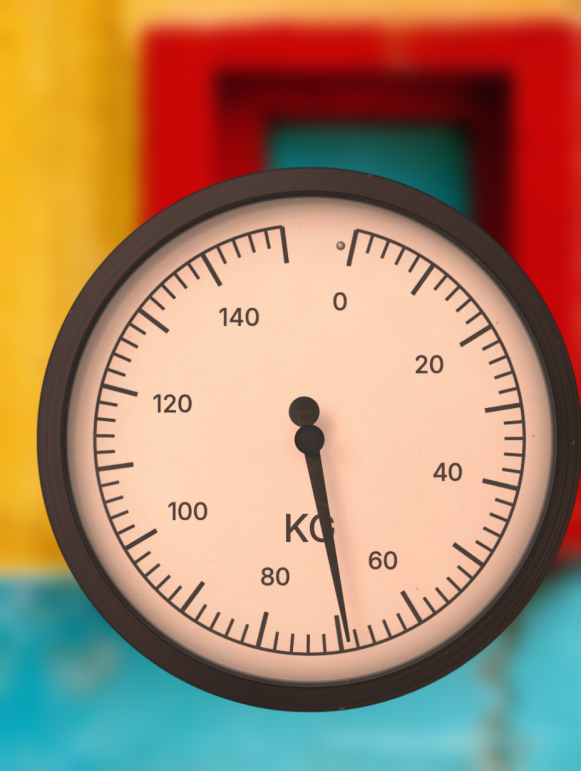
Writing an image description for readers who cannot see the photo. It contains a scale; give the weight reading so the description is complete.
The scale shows 69 kg
